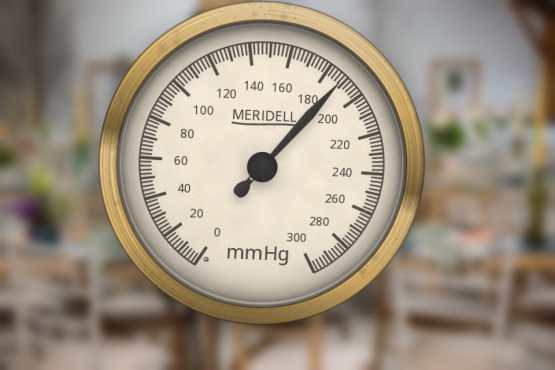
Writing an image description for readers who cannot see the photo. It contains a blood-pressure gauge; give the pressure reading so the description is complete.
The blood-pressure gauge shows 188 mmHg
